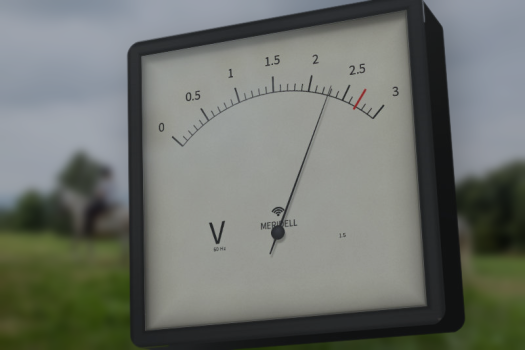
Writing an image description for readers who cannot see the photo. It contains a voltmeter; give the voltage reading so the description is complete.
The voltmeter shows 2.3 V
